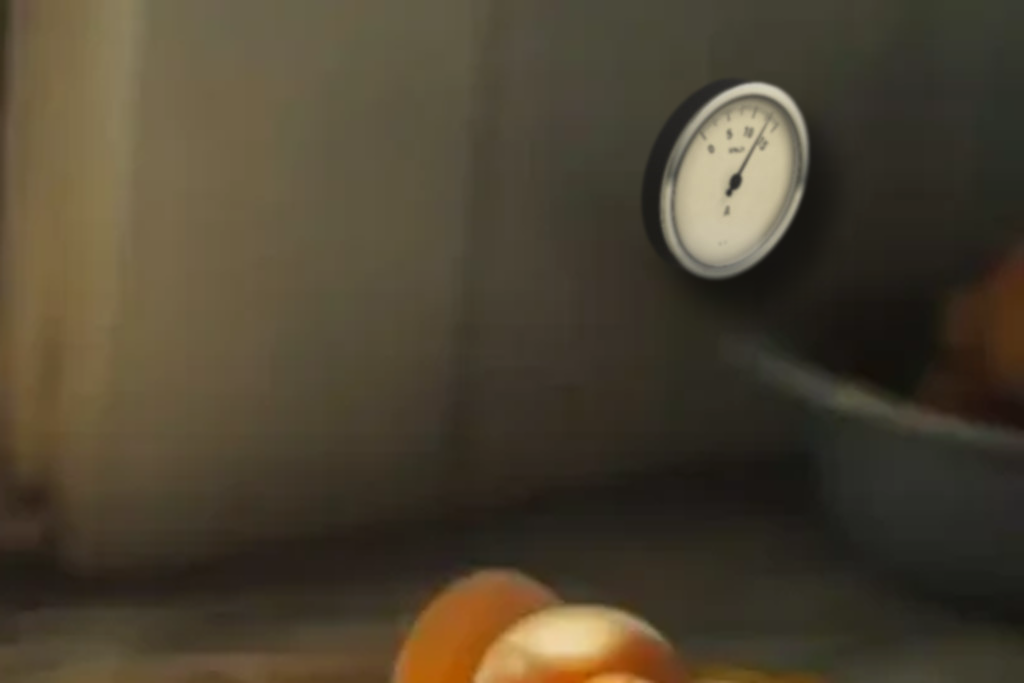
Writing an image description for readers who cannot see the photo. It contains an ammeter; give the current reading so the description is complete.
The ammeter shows 12.5 A
